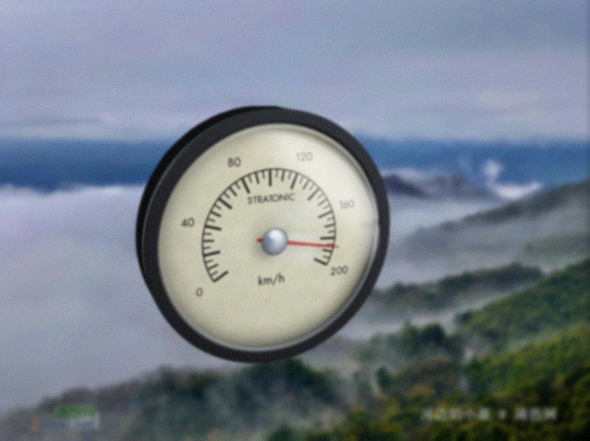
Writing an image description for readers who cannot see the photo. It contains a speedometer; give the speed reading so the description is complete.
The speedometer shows 185 km/h
